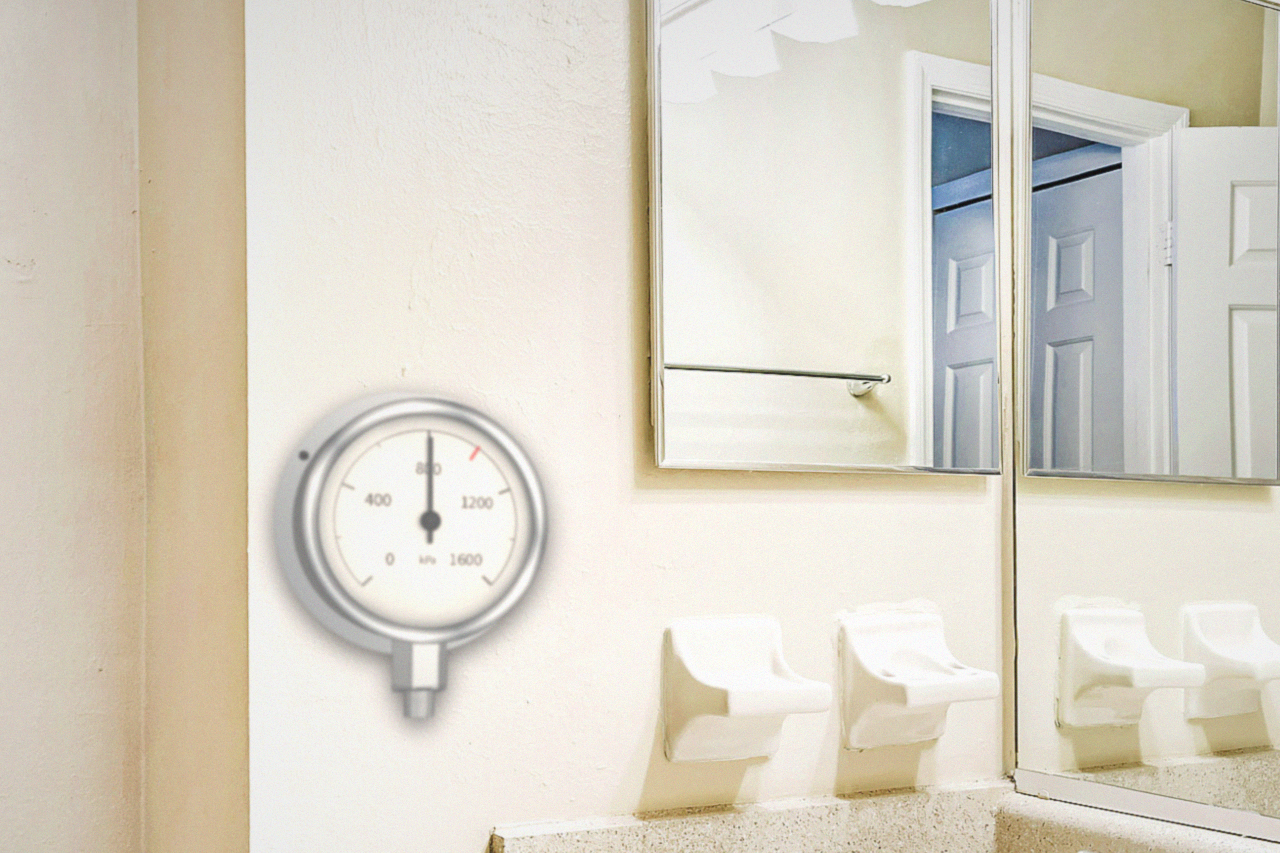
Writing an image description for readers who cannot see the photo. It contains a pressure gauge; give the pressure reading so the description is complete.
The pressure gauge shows 800 kPa
